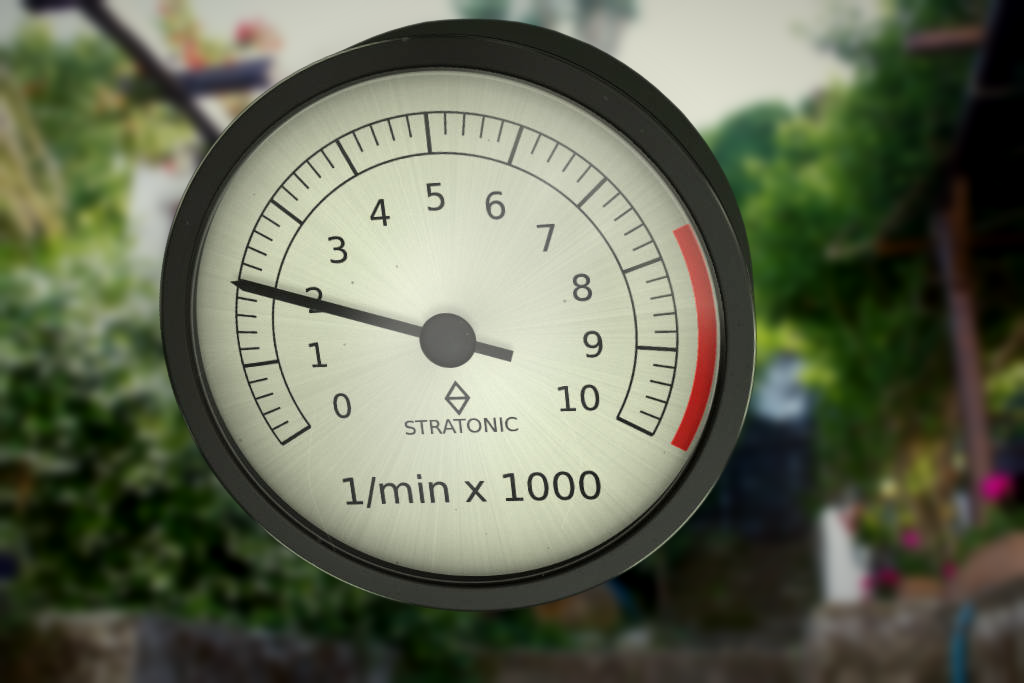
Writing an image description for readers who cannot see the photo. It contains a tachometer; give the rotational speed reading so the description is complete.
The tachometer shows 2000 rpm
